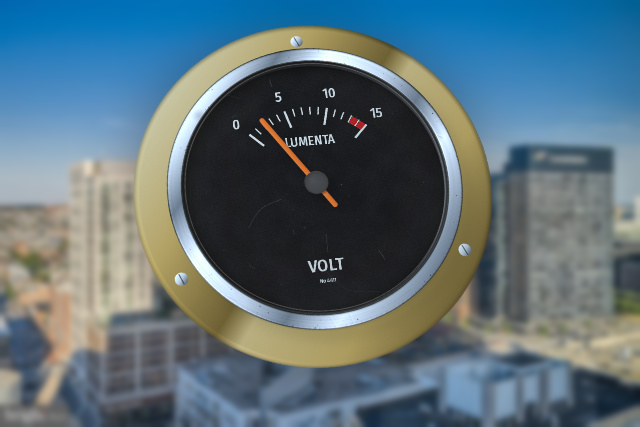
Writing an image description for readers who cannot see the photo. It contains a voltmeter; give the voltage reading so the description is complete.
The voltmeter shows 2 V
